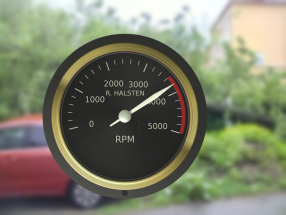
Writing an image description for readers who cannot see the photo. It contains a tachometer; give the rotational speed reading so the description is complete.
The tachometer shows 3800 rpm
